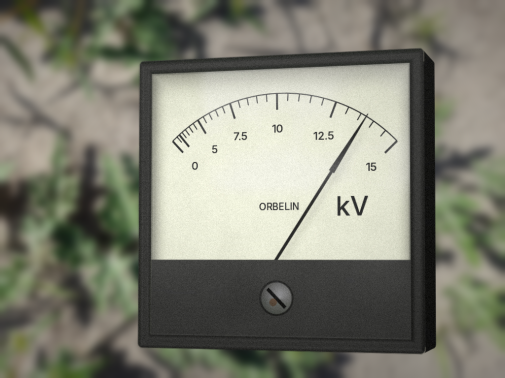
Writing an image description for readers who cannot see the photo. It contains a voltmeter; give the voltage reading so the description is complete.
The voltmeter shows 13.75 kV
